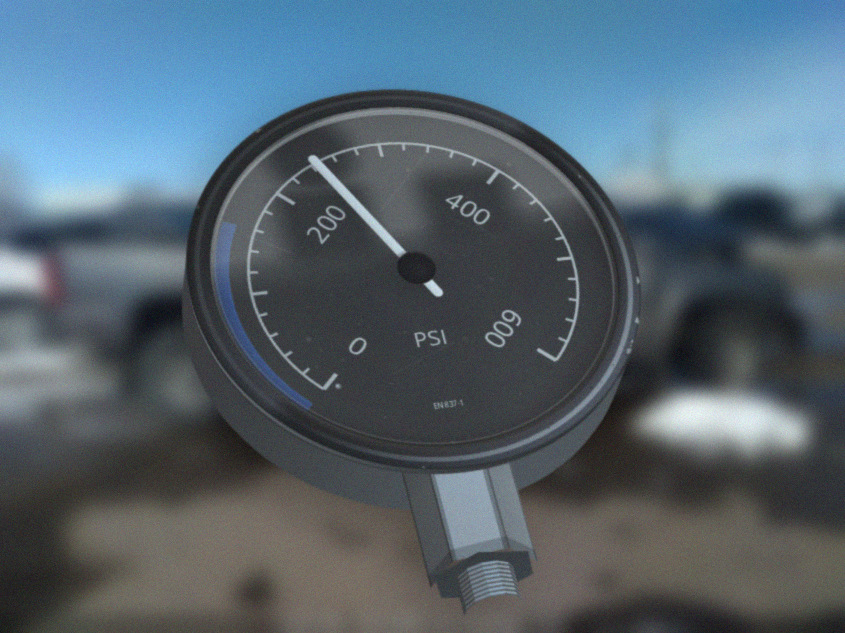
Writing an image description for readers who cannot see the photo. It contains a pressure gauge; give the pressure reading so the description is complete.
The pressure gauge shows 240 psi
